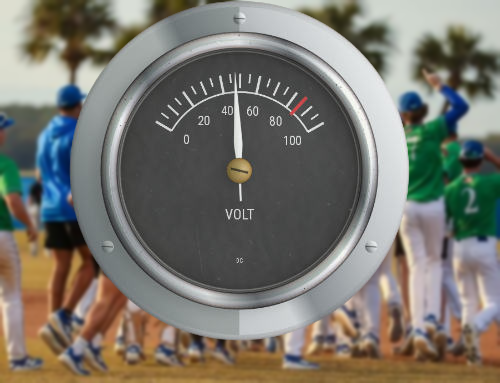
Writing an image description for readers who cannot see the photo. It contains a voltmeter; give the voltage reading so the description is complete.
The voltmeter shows 47.5 V
